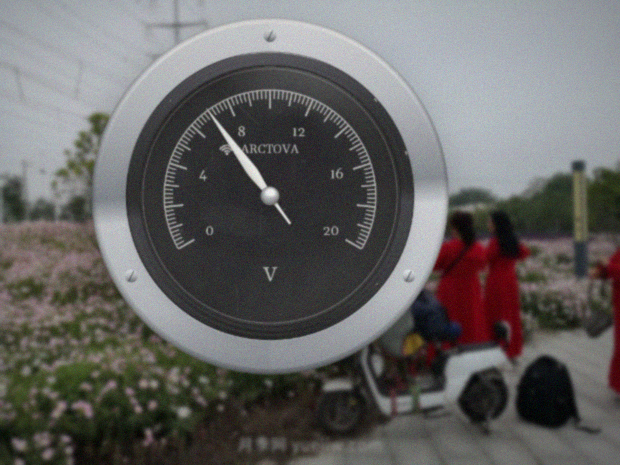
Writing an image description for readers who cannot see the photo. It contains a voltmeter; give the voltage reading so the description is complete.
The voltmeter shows 7 V
